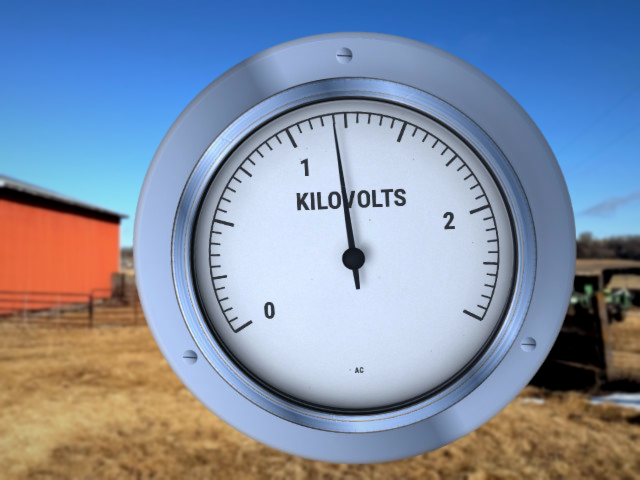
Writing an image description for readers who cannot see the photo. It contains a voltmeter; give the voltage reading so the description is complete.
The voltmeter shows 1.2 kV
